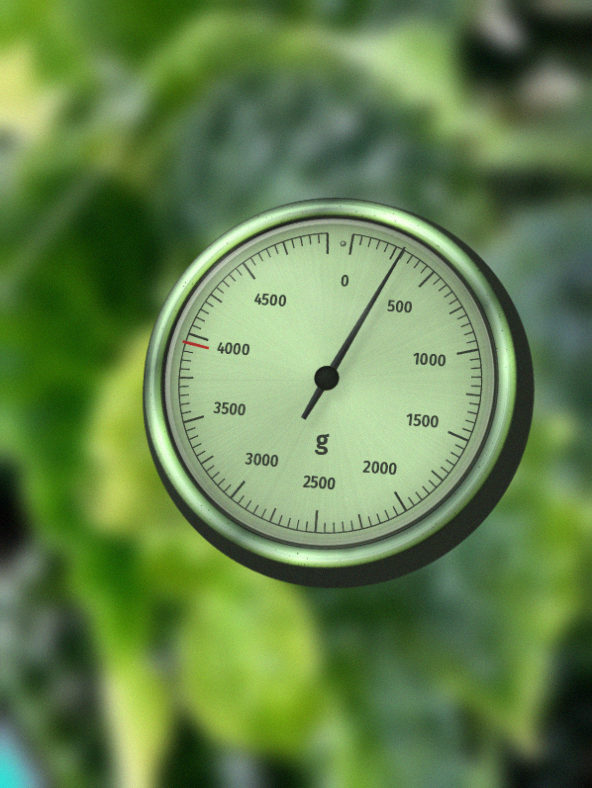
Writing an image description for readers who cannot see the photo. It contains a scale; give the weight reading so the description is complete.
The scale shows 300 g
